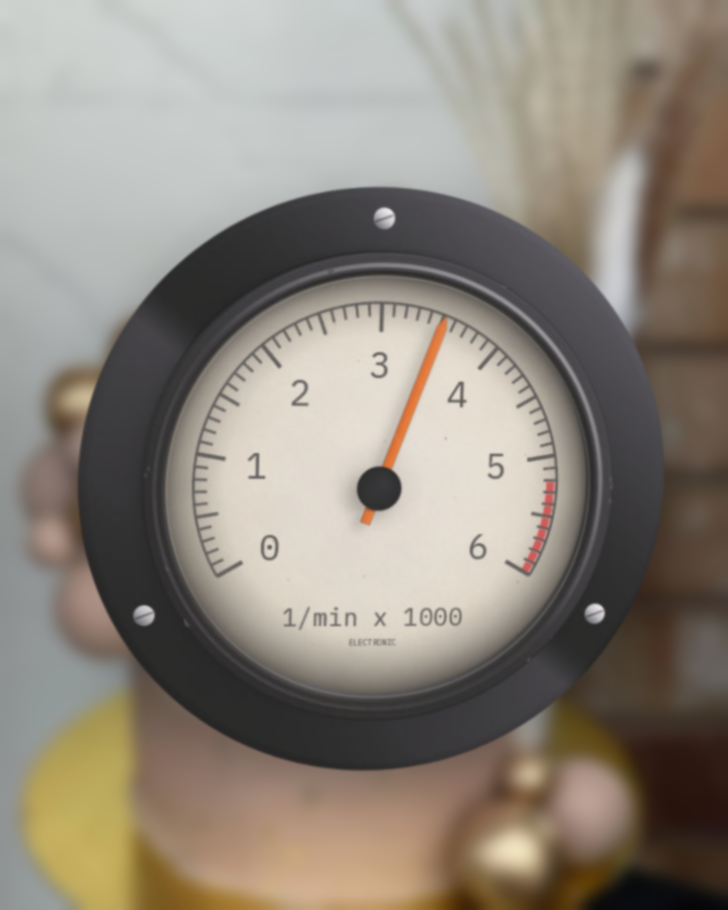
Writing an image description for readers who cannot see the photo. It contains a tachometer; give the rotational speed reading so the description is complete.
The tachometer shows 3500 rpm
